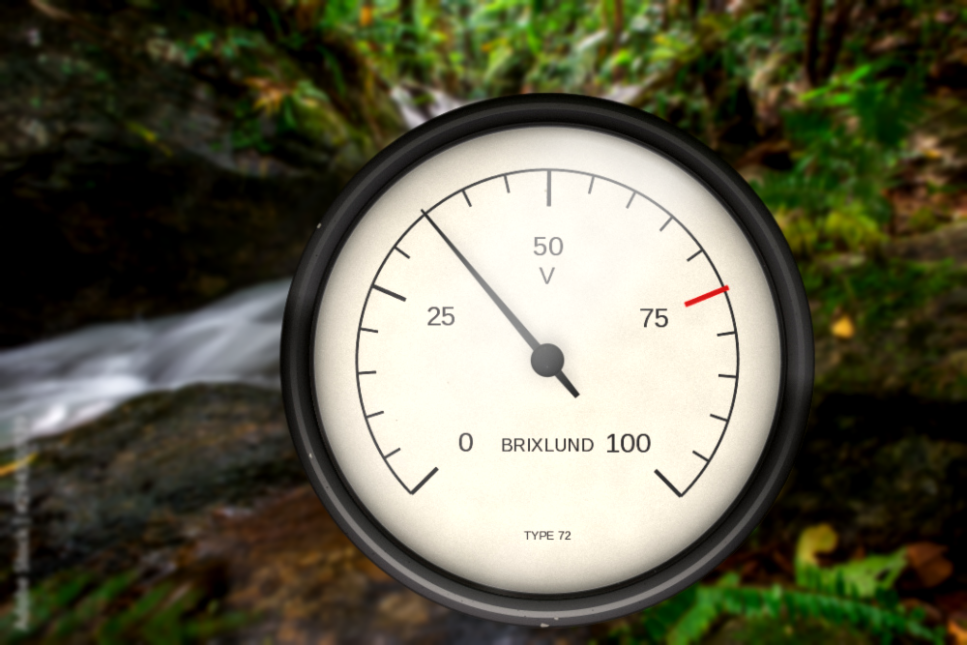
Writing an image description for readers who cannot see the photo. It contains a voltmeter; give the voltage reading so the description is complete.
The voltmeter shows 35 V
